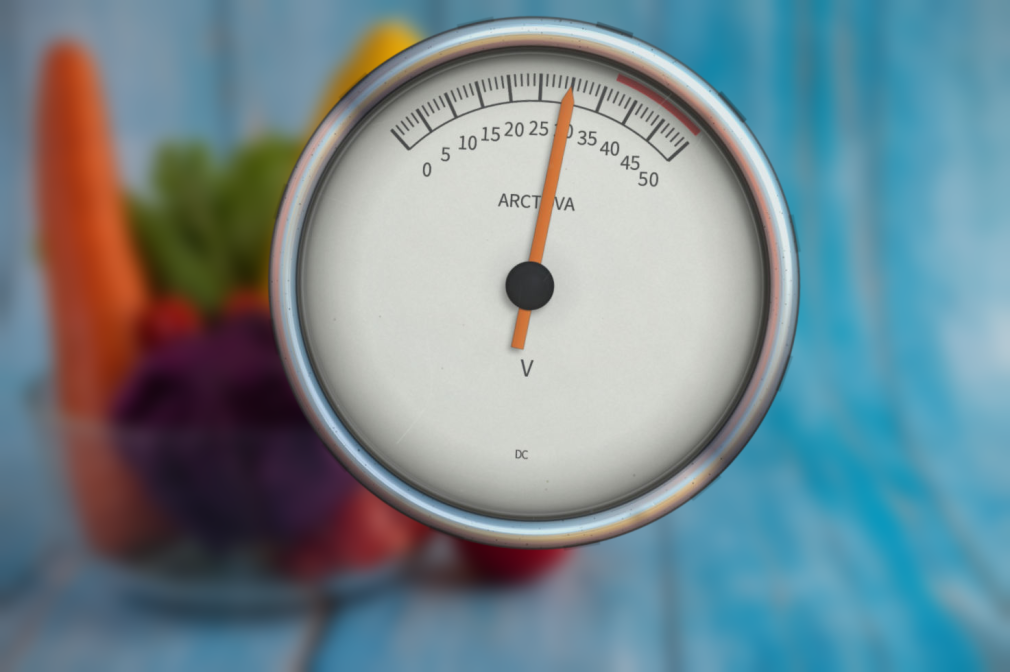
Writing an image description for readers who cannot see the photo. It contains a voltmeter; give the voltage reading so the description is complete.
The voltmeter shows 30 V
